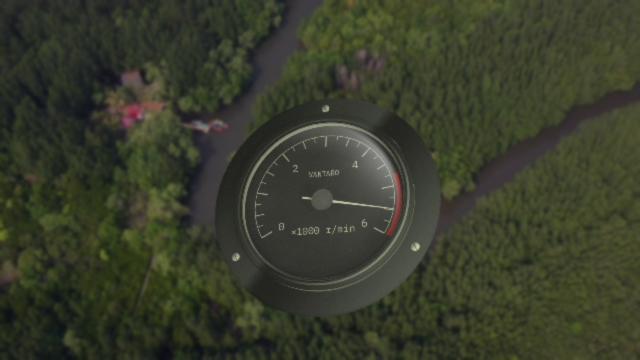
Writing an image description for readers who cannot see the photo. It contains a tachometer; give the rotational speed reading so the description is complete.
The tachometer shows 5500 rpm
